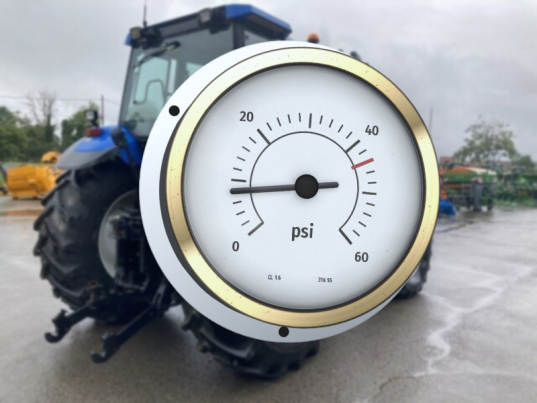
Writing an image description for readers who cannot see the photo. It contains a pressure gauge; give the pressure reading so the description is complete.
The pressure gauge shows 8 psi
